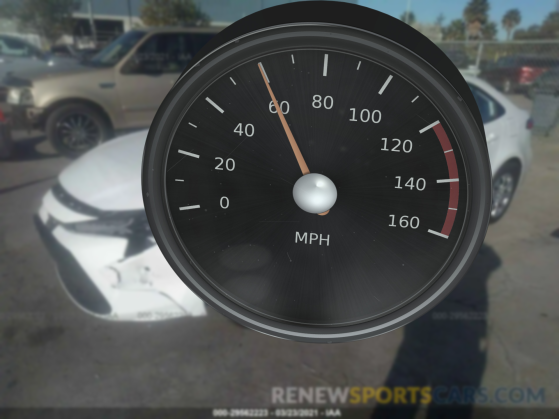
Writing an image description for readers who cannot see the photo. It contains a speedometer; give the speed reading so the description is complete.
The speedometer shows 60 mph
